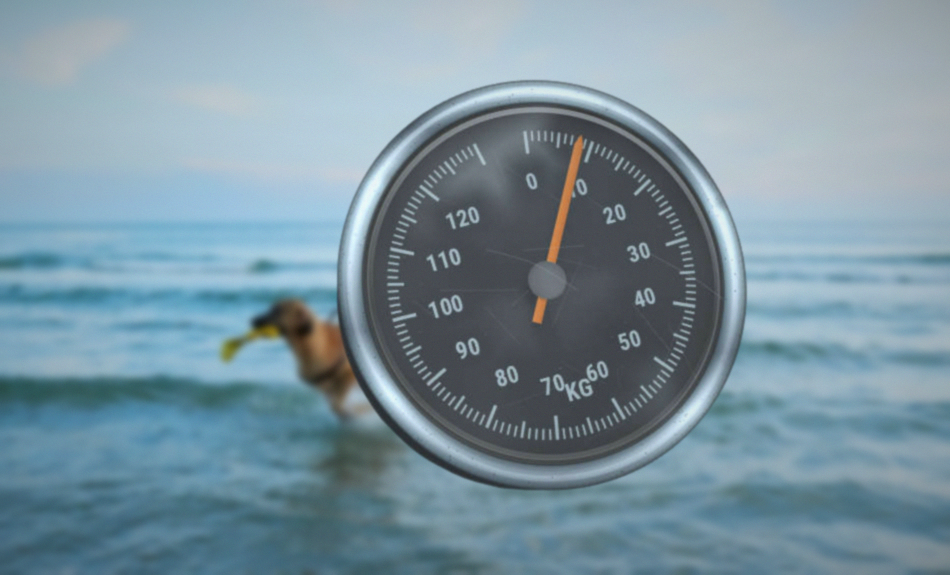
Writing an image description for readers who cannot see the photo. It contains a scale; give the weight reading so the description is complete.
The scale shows 8 kg
